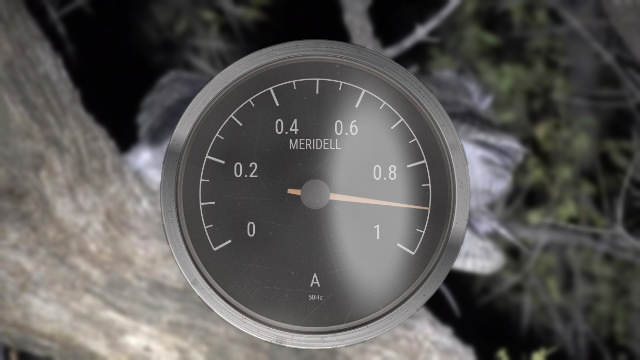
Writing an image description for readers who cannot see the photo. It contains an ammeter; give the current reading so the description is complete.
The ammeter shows 0.9 A
